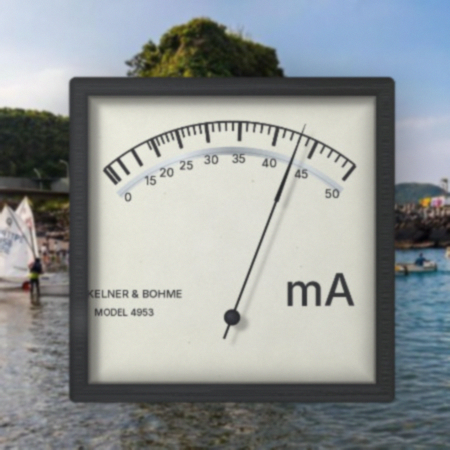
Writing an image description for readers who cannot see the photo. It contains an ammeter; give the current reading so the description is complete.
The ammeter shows 43 mA
